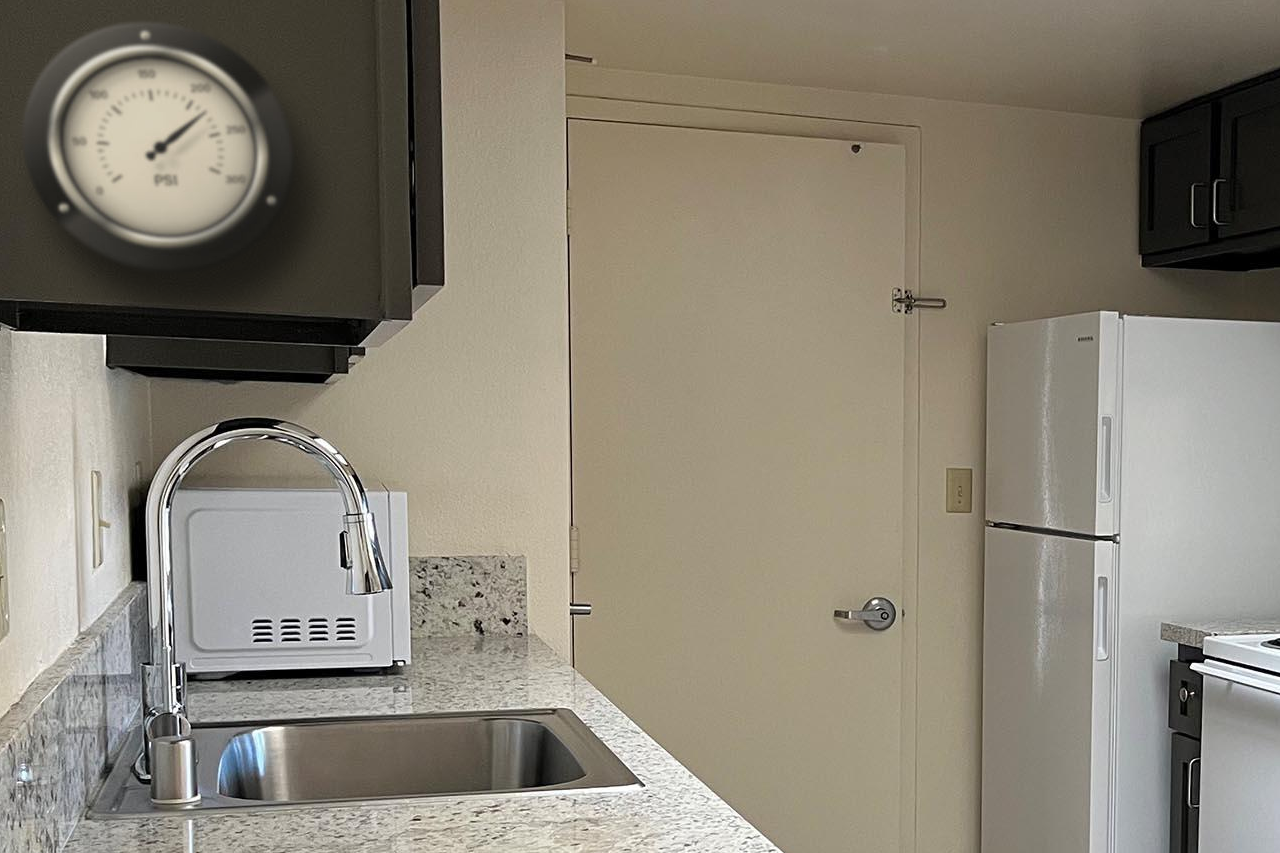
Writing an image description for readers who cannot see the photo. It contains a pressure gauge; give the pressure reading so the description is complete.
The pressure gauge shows 220 psi
